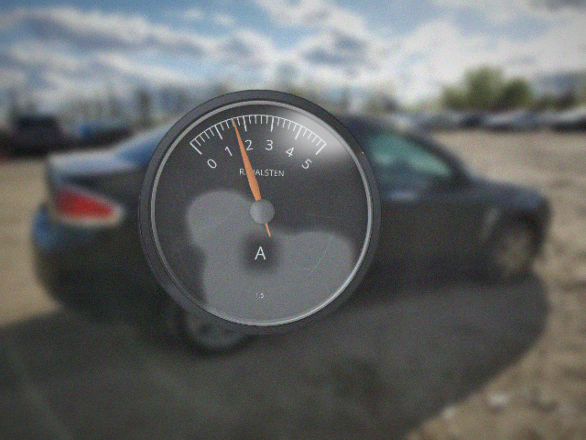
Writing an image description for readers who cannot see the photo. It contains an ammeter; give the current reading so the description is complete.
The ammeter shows 1.6 A
